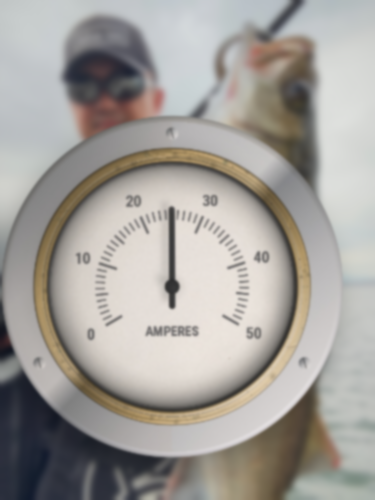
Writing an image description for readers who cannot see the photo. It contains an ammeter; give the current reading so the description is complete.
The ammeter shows 25 A
